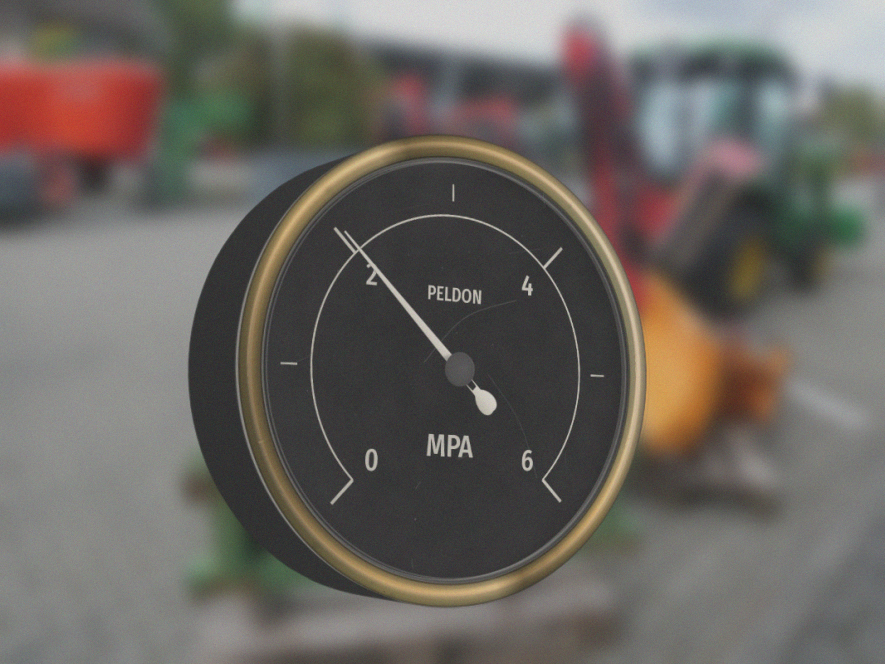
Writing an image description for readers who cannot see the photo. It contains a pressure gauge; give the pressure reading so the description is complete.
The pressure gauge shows 2 MPa
